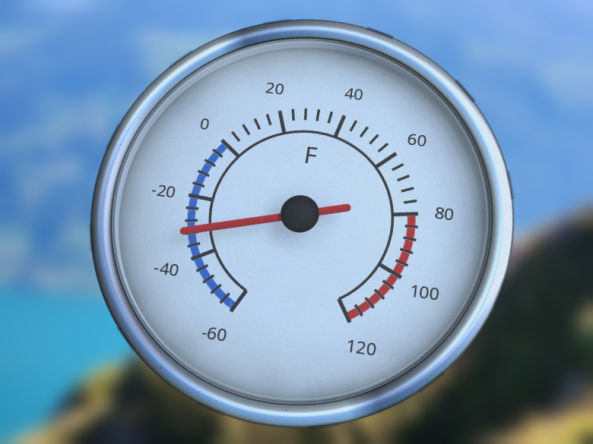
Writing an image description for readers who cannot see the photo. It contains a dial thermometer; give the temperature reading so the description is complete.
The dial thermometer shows -32 °F
